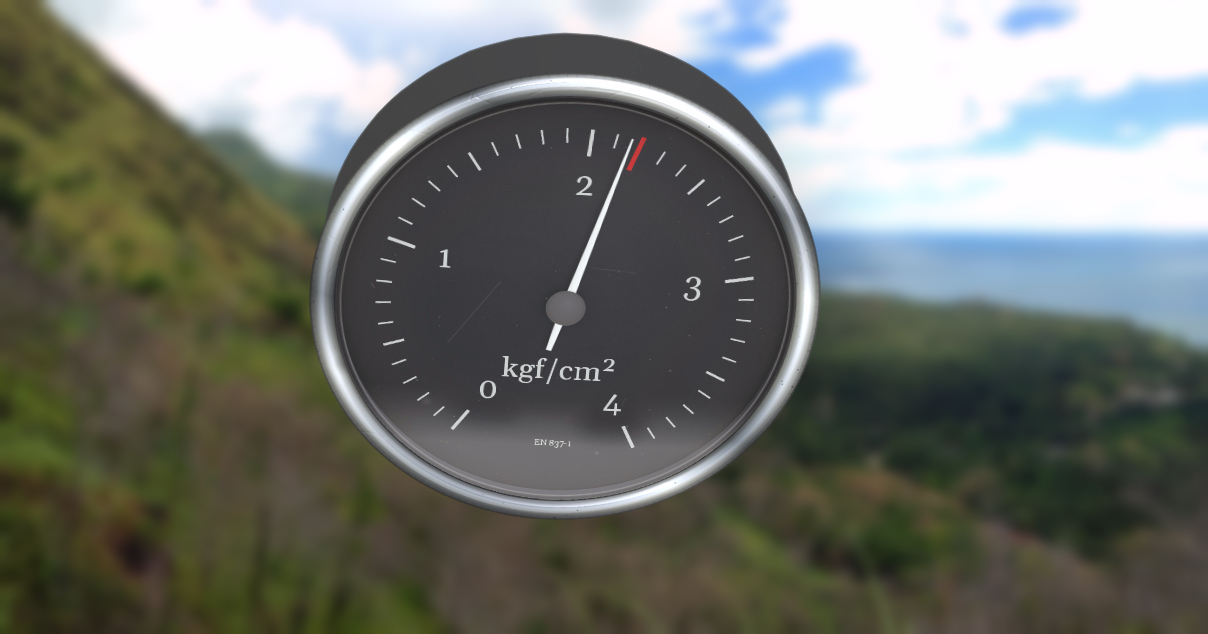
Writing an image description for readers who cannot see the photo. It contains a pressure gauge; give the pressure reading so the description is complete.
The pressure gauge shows 2.15 kg/cm²
